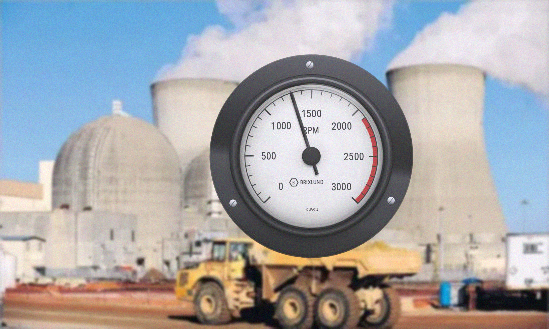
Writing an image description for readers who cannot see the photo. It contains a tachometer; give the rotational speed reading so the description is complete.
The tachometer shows 1300 rpm
